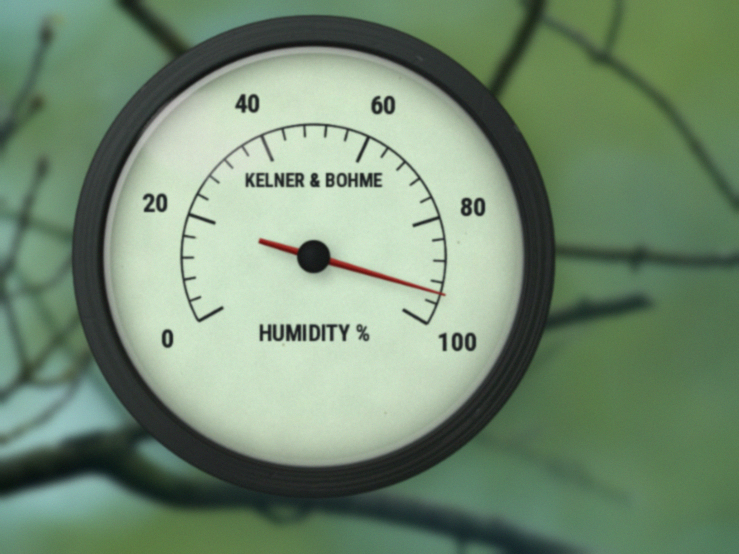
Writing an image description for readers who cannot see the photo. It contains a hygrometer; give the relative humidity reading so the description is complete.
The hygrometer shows 94 %
